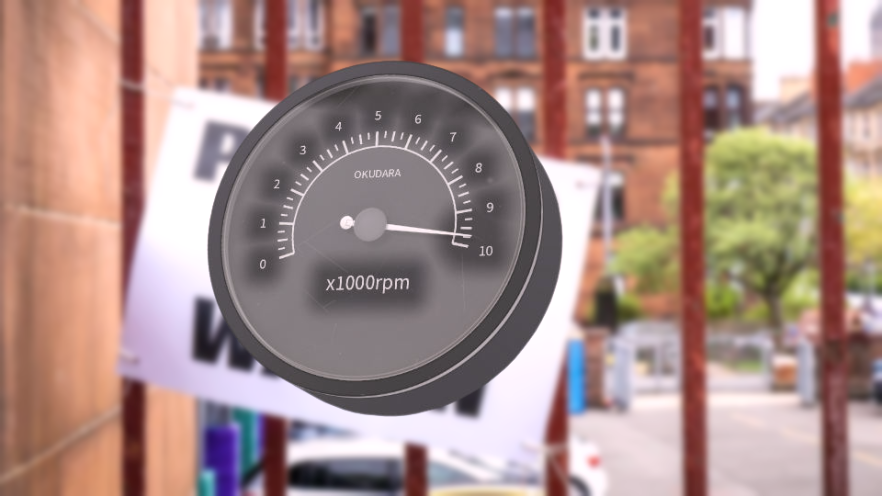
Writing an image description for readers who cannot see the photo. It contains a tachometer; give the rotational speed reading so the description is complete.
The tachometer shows 9750 rpm
